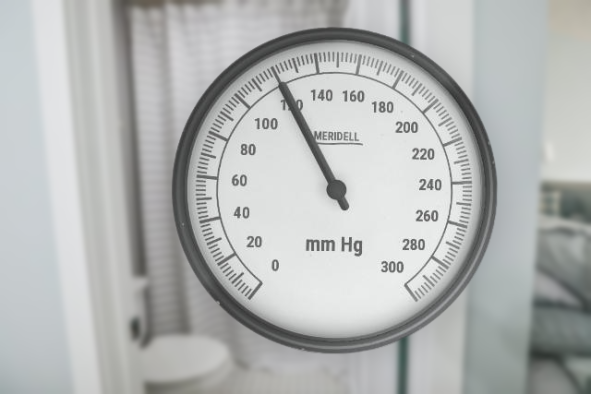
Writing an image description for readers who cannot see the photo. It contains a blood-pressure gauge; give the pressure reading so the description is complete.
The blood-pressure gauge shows 120 mmHg
